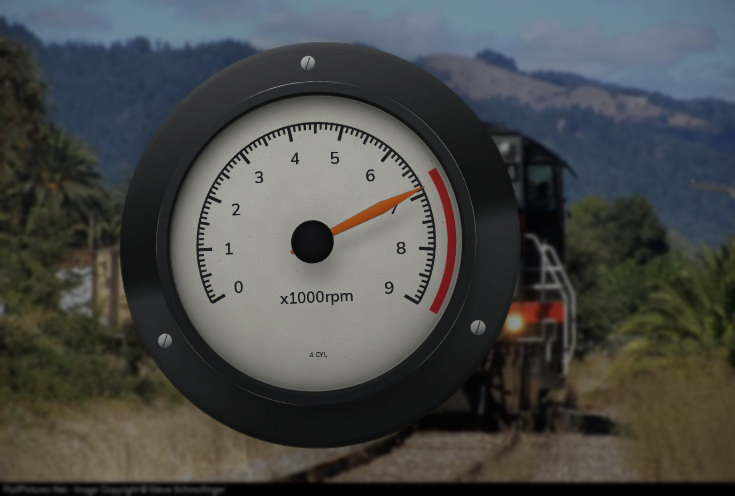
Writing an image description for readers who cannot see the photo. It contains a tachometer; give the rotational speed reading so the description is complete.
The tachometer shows 6900 rpm
